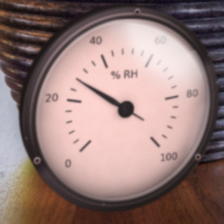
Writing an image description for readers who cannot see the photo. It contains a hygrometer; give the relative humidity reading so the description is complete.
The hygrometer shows 28 %
